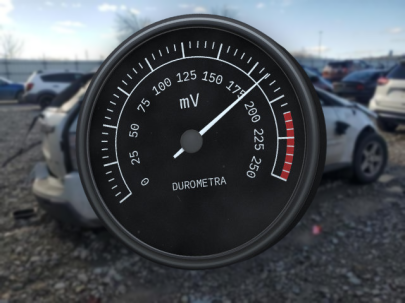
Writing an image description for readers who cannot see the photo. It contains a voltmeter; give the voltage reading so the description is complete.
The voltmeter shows 185 mV
